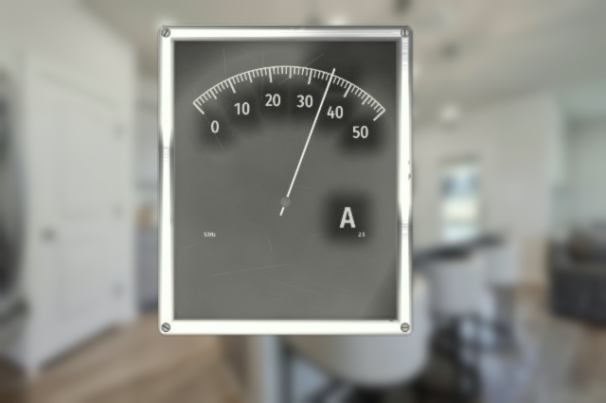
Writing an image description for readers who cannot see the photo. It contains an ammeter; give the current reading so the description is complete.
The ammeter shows 35 A
